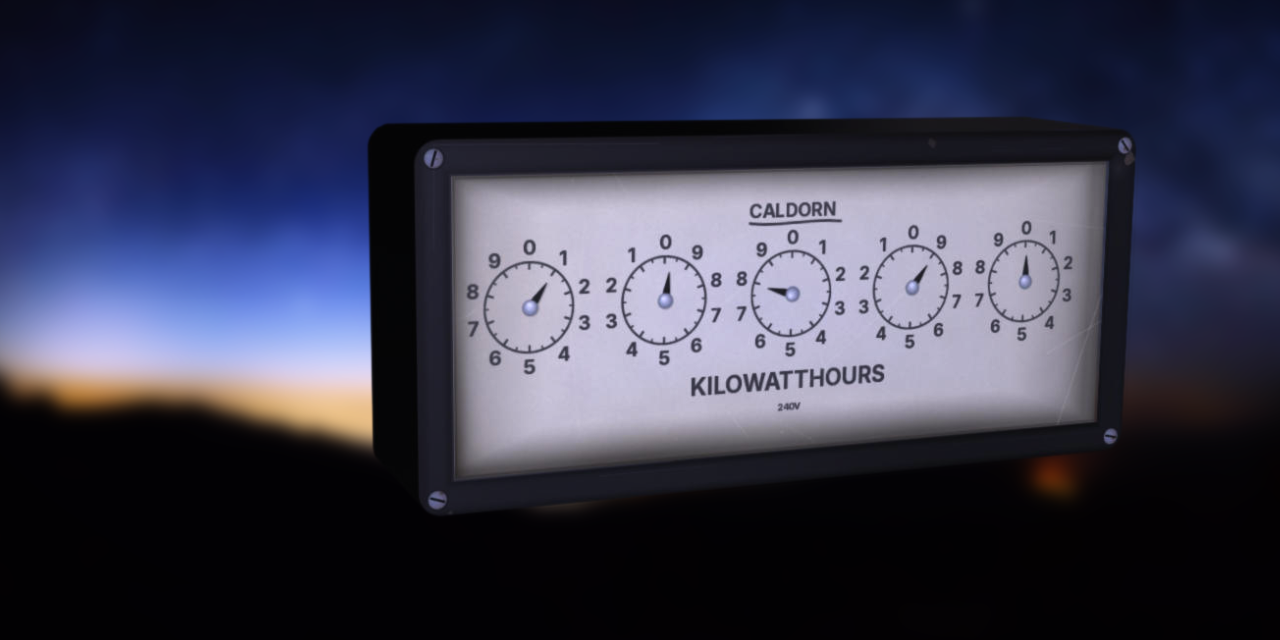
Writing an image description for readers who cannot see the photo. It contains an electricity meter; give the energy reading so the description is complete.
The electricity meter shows 9790 kWh
